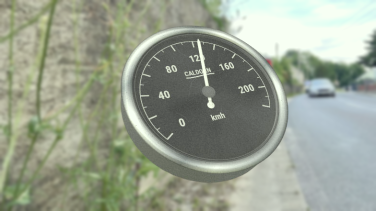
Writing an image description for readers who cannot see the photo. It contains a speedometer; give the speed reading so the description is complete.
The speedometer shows 125 km/h
